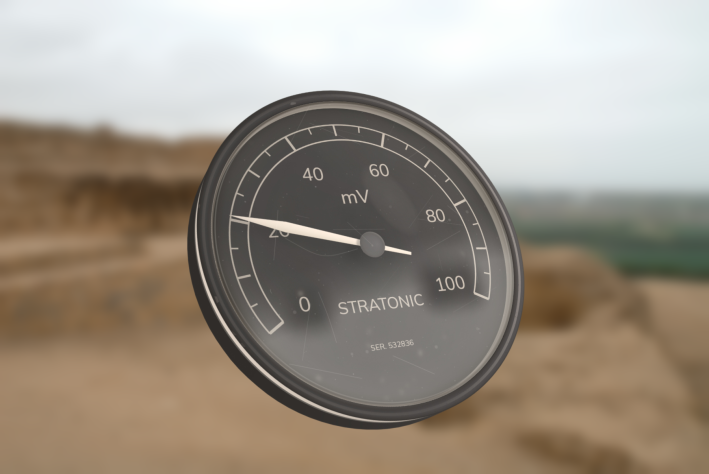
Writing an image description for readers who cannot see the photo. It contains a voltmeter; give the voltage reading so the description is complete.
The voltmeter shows 20 mV
